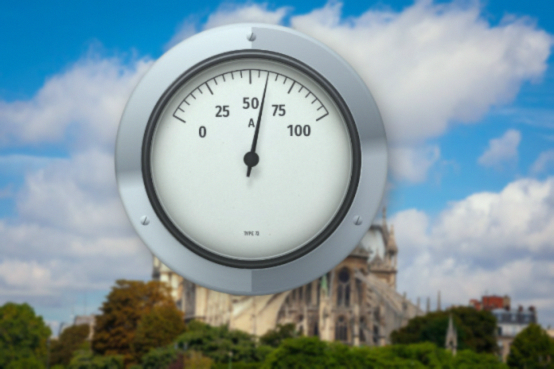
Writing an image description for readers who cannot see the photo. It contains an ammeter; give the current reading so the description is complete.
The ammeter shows 60 A
